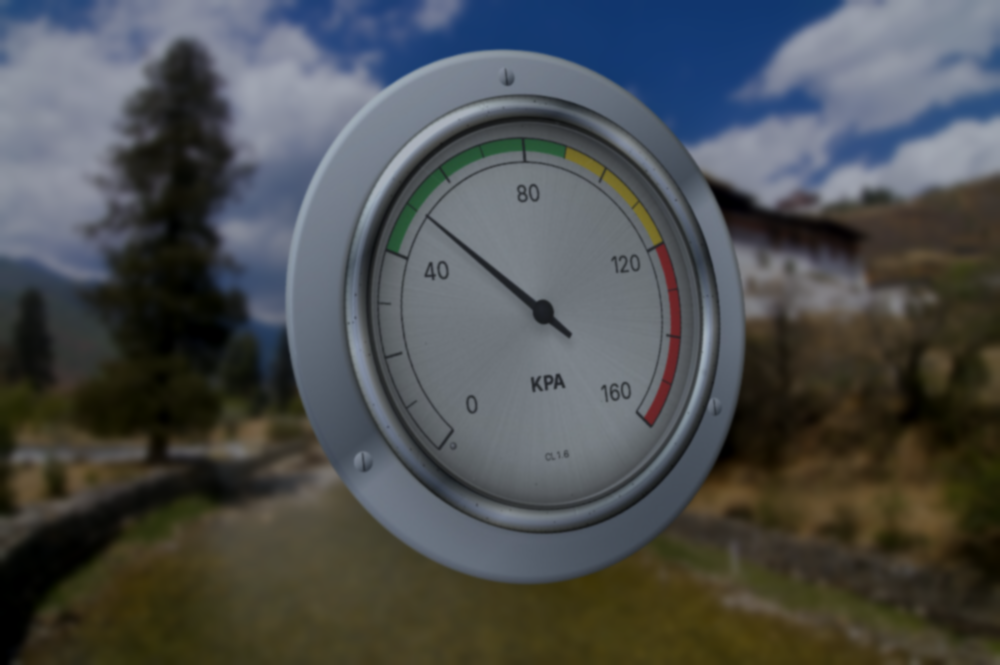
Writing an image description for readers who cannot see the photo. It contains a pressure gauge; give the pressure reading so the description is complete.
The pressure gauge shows 50 kPa
